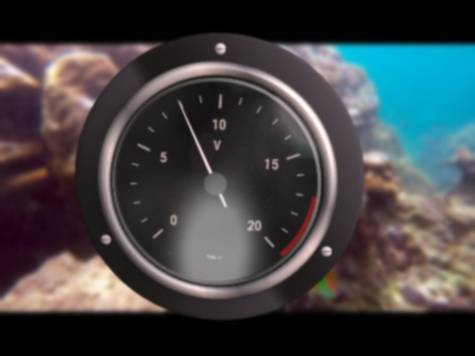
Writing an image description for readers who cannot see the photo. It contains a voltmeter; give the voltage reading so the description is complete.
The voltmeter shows 8 V
